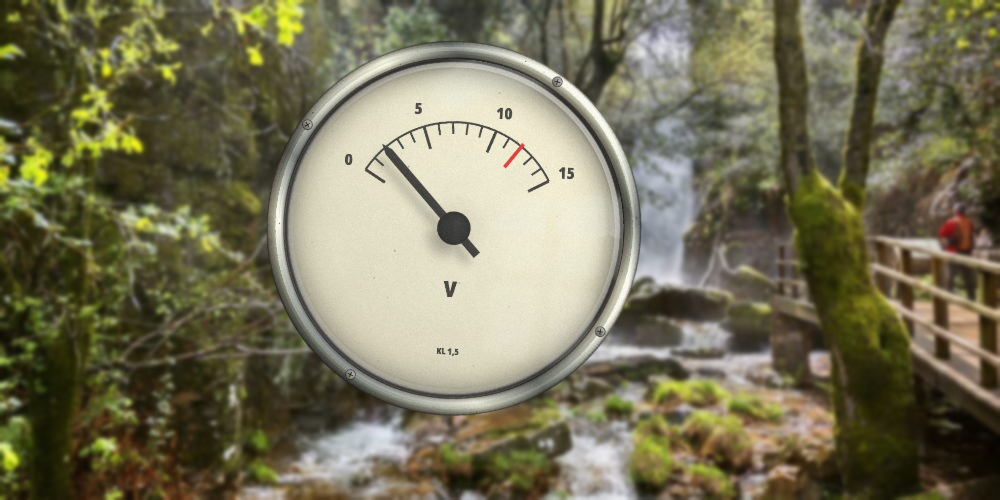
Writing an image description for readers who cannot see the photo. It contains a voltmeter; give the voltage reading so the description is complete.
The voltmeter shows 2 V
